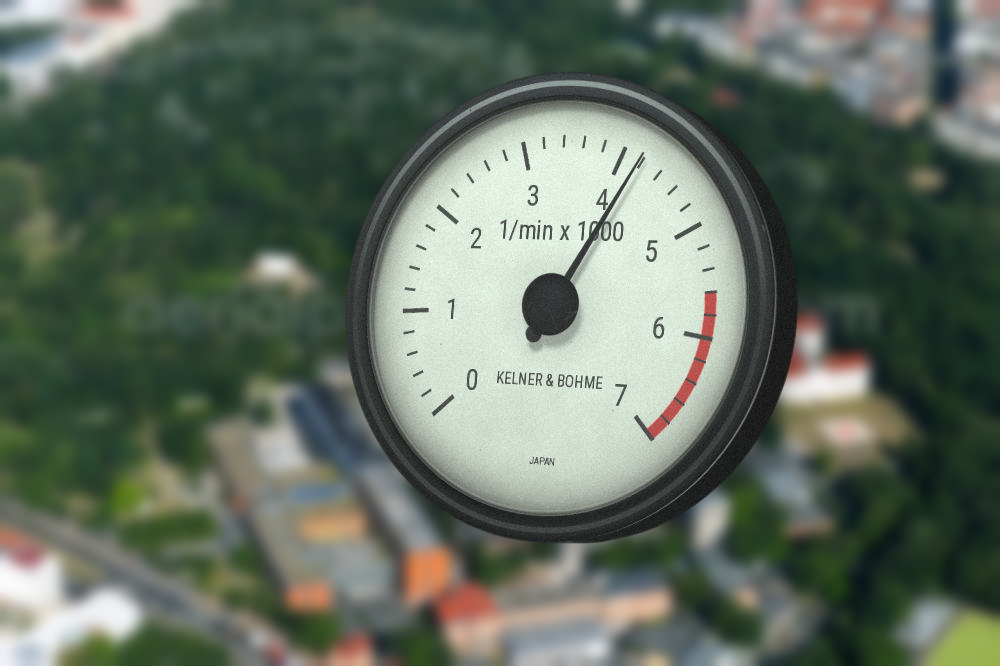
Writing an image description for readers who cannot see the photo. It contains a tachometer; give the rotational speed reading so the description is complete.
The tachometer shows 4200 rpm
